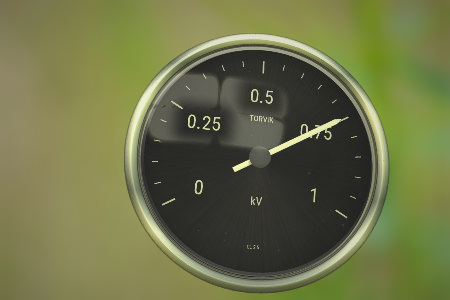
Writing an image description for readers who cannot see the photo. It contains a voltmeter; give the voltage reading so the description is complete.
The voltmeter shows 0.75 kV
